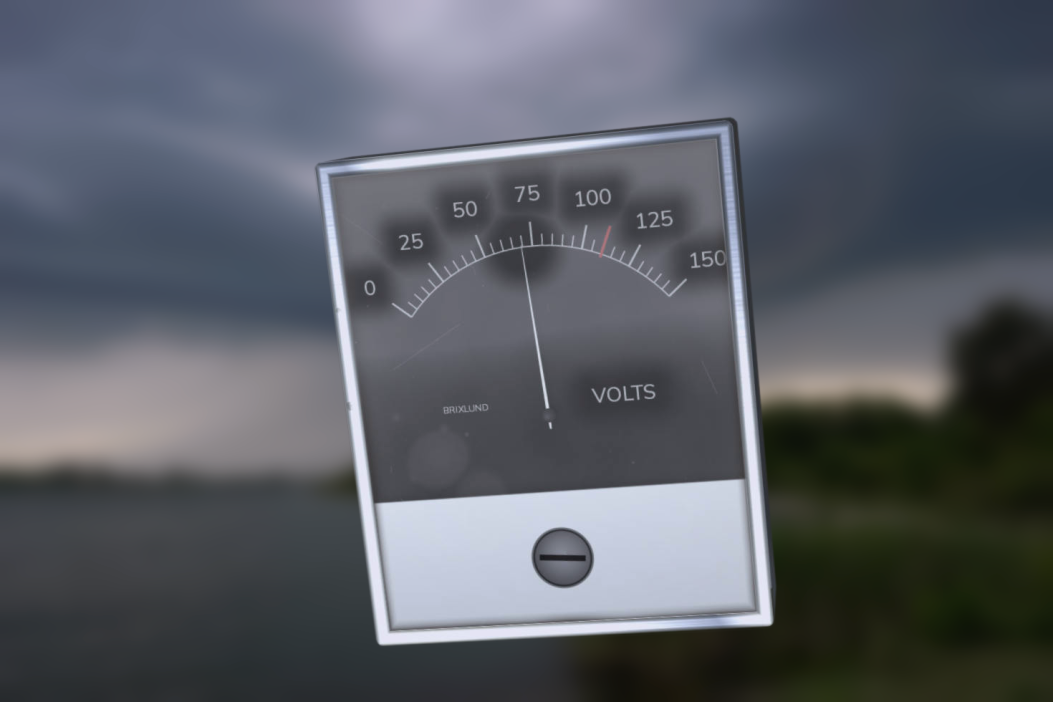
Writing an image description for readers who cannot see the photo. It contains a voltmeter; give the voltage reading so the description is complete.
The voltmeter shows 70 V
